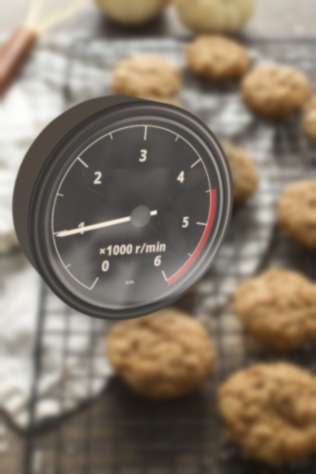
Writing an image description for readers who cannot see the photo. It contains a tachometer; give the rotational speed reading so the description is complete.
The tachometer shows 1000 rpm
